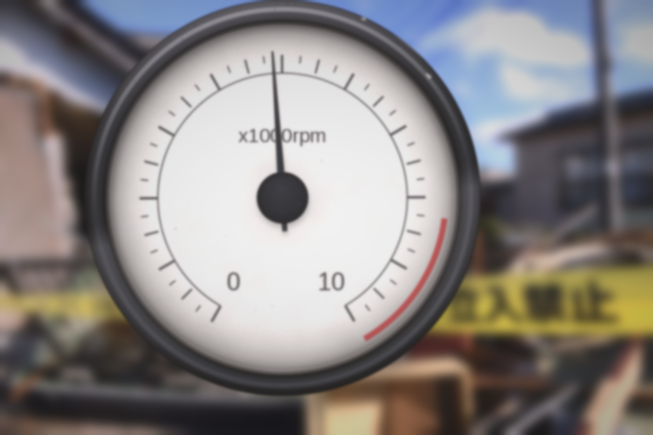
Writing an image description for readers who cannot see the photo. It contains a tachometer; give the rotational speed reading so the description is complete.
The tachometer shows 4875 rpm
